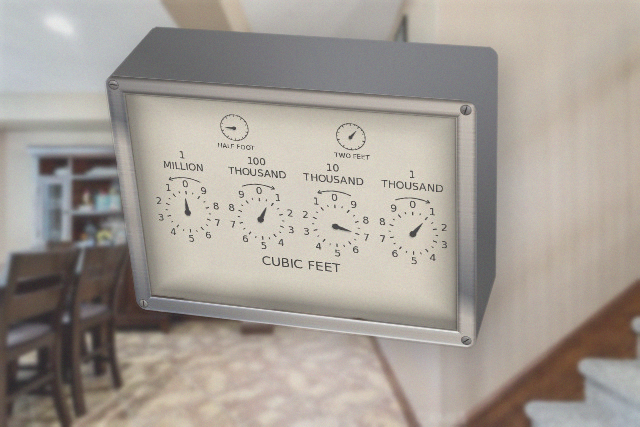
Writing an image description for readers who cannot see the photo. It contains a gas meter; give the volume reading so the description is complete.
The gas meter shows 7100 ft³
